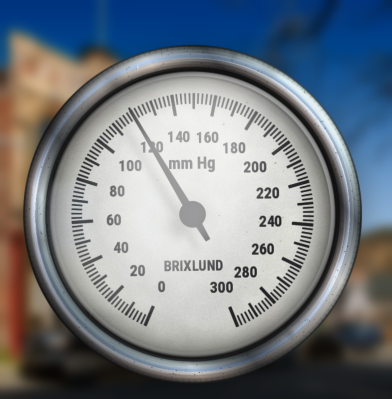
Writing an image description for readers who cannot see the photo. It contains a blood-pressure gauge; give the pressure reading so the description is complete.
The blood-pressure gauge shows 120 mmHg
